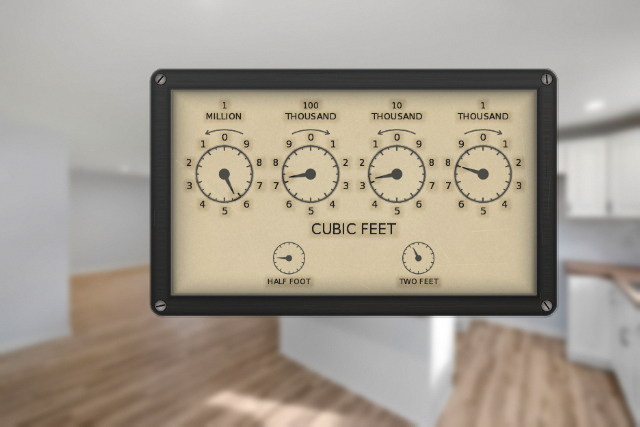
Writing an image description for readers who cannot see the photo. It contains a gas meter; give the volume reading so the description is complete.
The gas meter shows 572800 ft³
